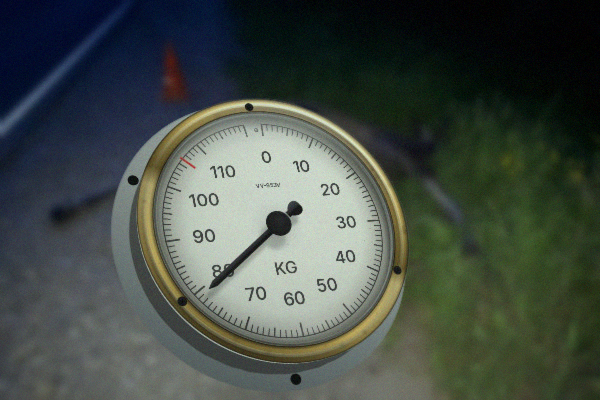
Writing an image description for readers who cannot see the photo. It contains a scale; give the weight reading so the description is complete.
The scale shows 79 kg
